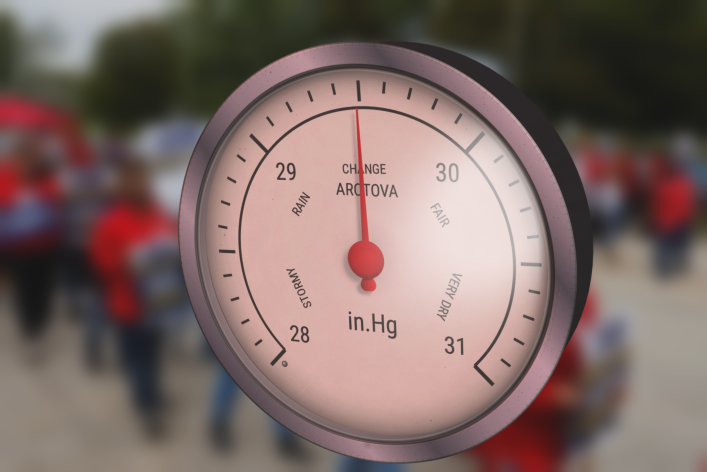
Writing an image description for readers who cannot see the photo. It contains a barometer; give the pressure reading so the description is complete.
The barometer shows 29.5 inHg
